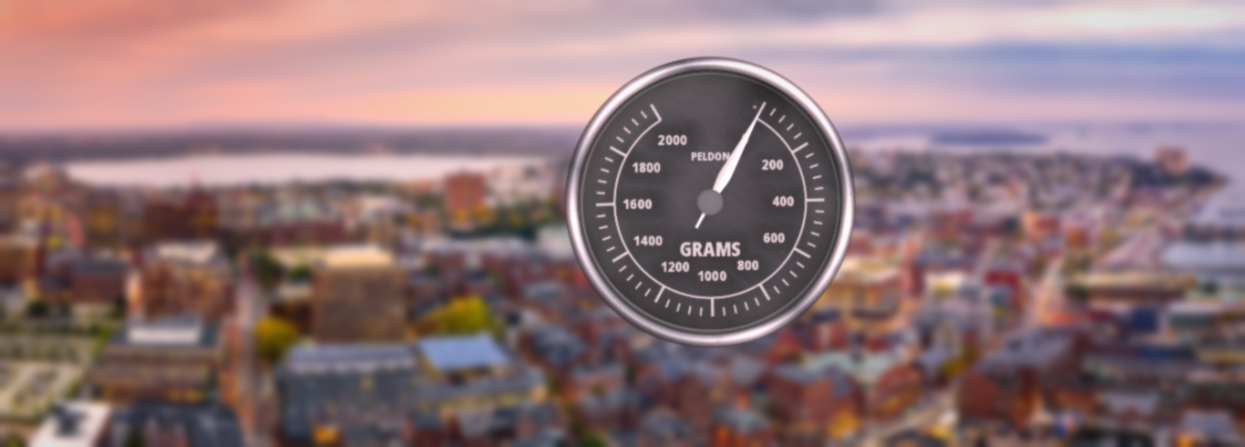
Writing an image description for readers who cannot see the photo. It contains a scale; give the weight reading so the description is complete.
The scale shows 0 g
